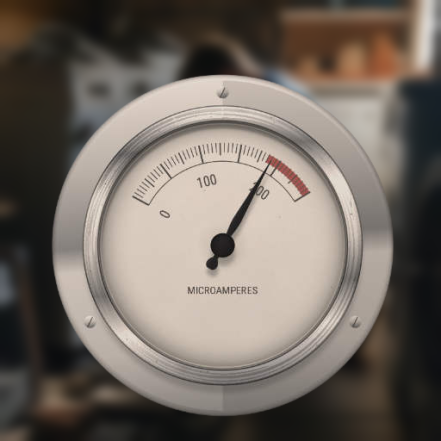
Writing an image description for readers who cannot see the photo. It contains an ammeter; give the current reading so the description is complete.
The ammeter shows 190 µA
